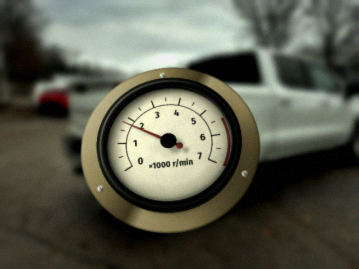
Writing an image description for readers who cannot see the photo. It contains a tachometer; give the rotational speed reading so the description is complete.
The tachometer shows 1750 rpm
